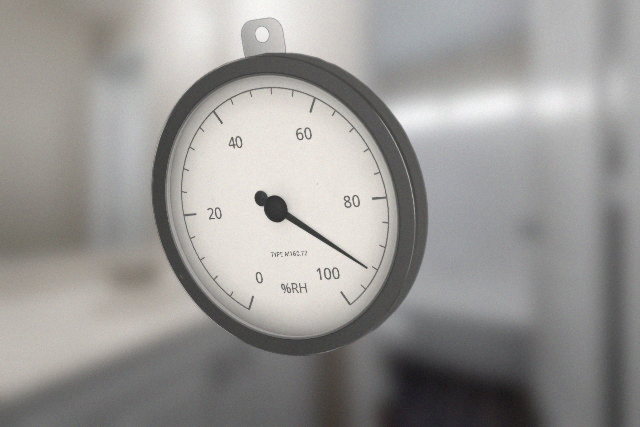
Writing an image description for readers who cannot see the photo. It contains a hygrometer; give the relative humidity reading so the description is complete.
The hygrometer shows 92 %
